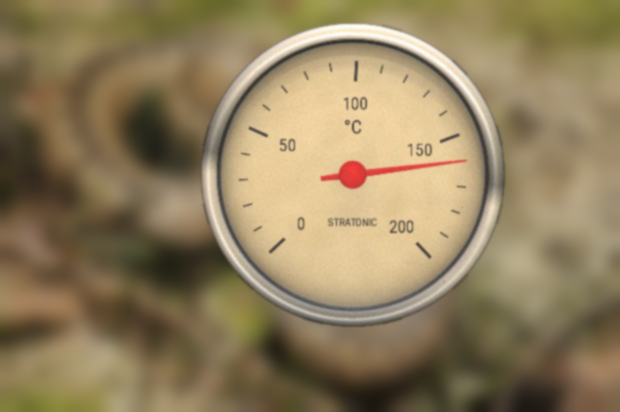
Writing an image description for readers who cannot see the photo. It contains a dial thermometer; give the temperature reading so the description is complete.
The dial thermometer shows 160 °C
